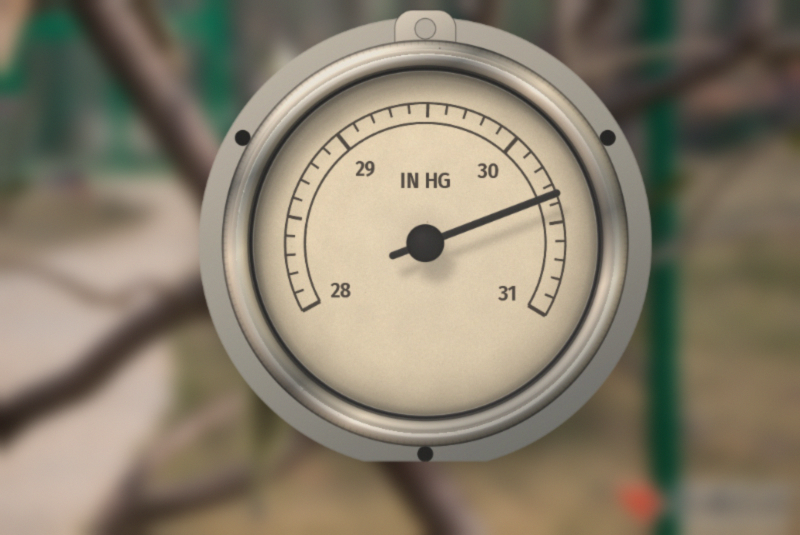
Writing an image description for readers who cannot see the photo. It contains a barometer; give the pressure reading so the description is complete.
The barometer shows 30.35 inHg
